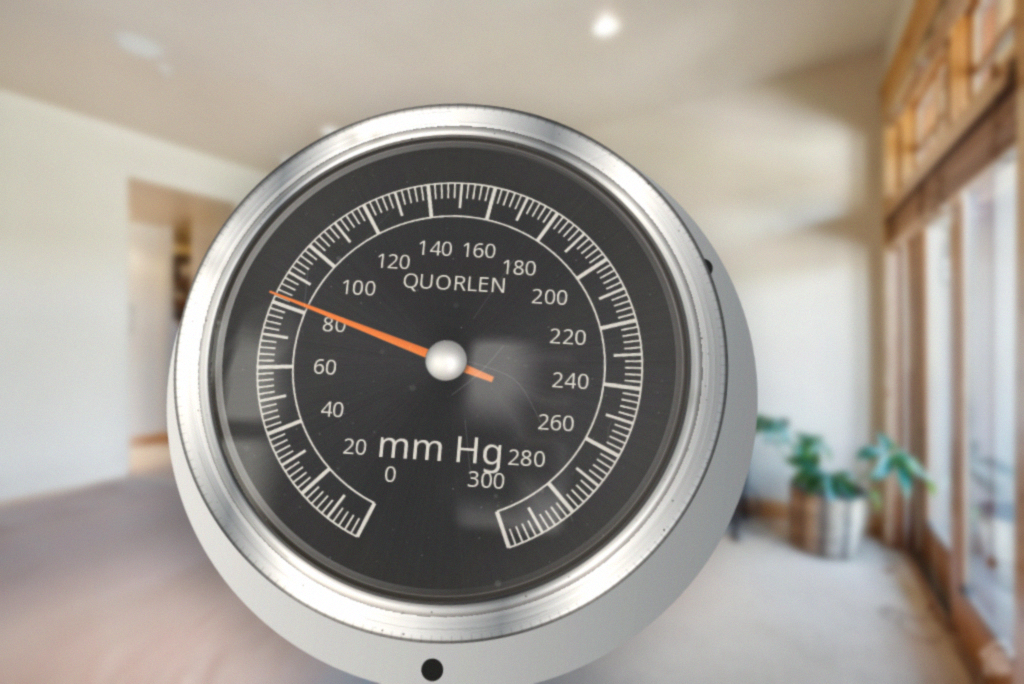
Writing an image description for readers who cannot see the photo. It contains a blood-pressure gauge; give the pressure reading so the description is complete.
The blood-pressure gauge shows 82 mmHg
